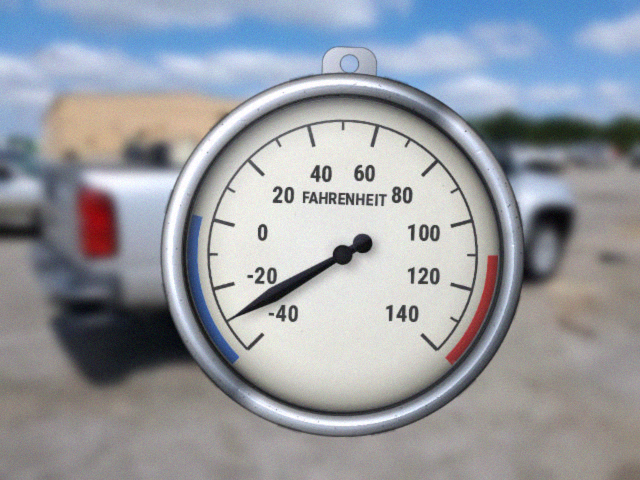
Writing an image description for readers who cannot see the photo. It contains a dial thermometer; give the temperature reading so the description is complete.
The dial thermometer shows -30 °F
